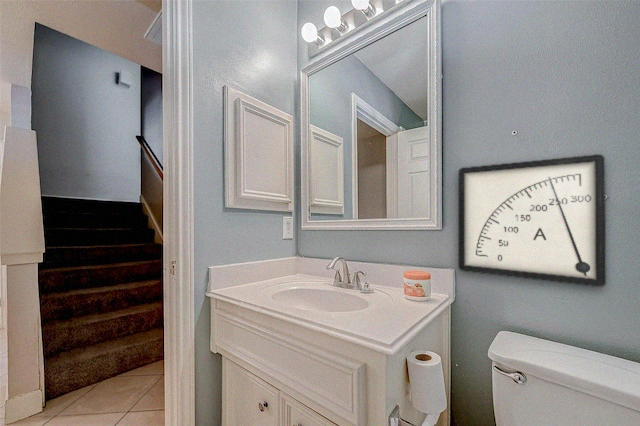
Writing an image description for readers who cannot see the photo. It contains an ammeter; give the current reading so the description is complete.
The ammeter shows 250 A
